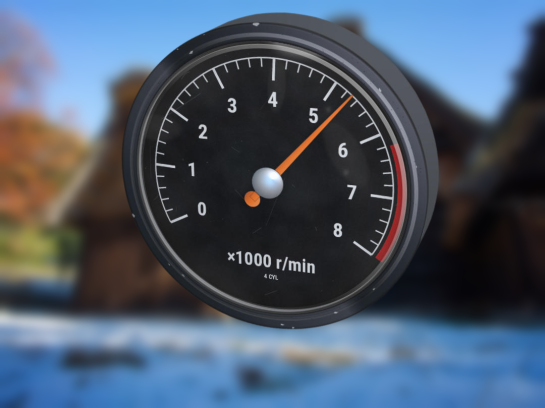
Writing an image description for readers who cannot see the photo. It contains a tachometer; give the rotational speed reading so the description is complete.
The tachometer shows 5300 rpm
